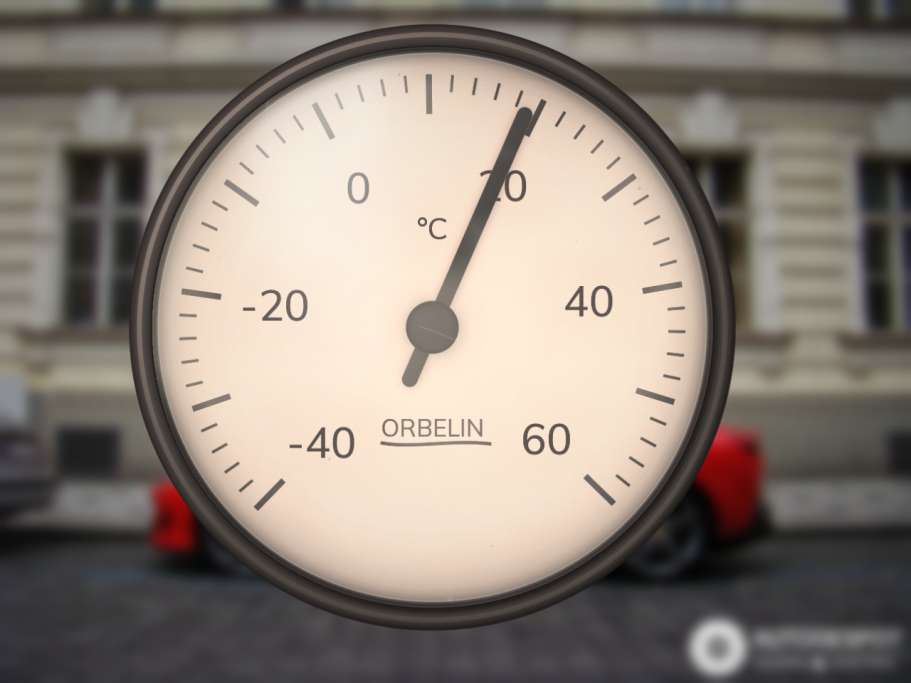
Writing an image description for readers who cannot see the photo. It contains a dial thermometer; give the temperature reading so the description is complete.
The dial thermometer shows 19 °C
